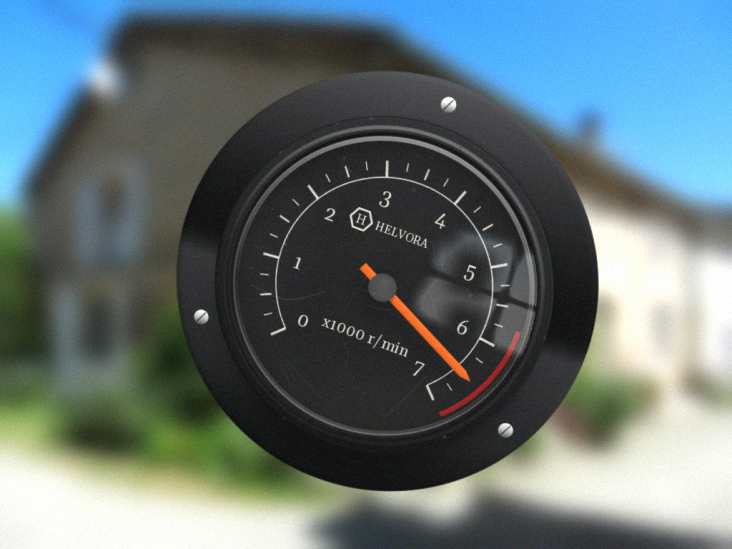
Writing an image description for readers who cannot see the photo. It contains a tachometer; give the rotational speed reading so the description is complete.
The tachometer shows 6500 rpm
